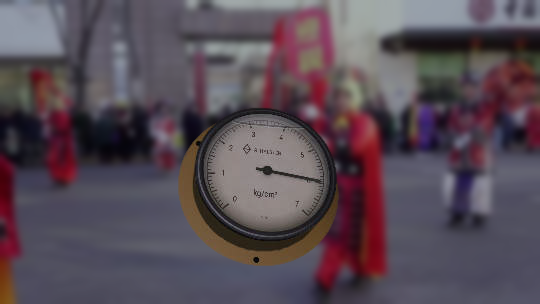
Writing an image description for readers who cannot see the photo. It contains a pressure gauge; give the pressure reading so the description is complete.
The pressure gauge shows 6 kg/cm²
